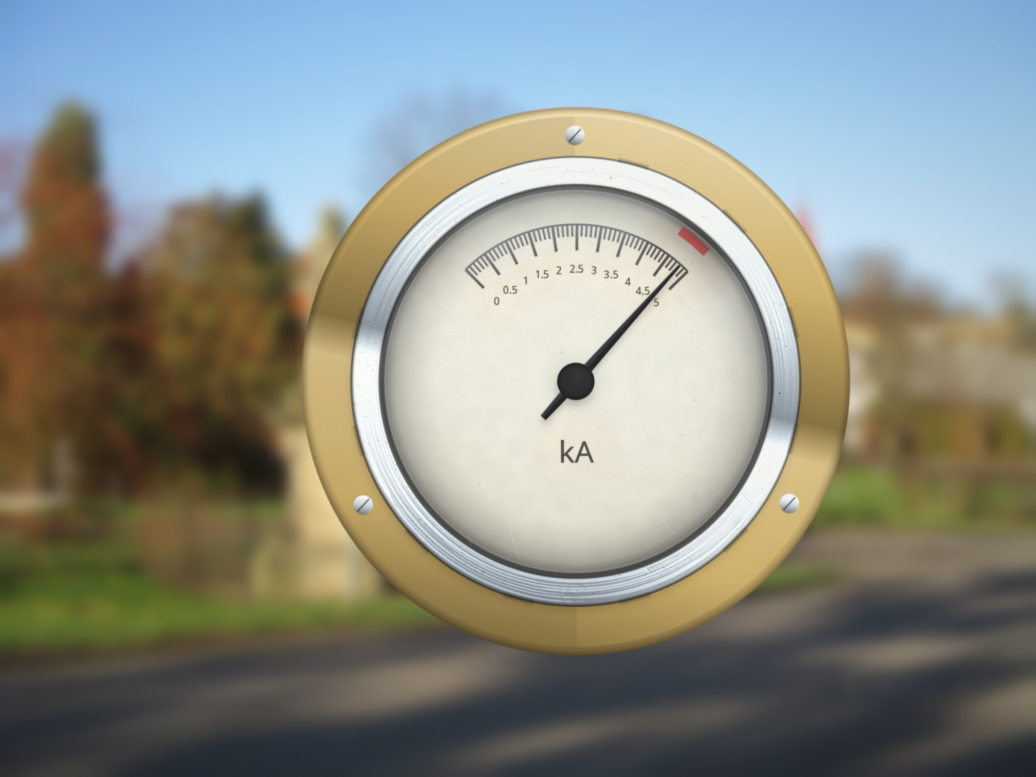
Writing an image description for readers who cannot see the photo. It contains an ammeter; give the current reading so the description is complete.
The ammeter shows 4.8 kA
